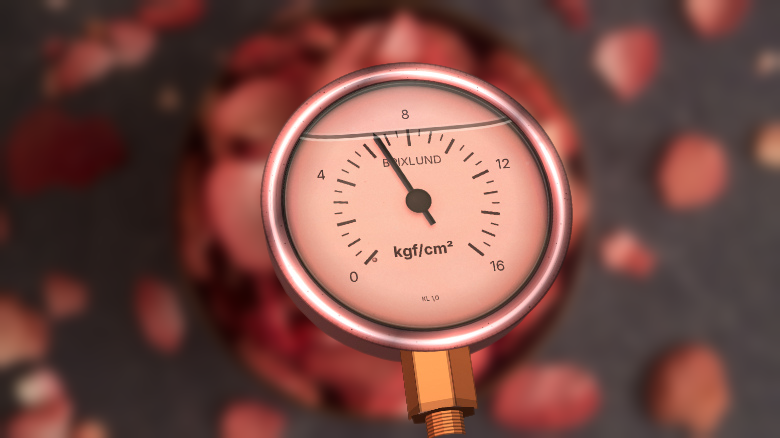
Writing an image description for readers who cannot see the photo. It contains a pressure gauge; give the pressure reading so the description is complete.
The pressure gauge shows 6.5 kg/cm²
